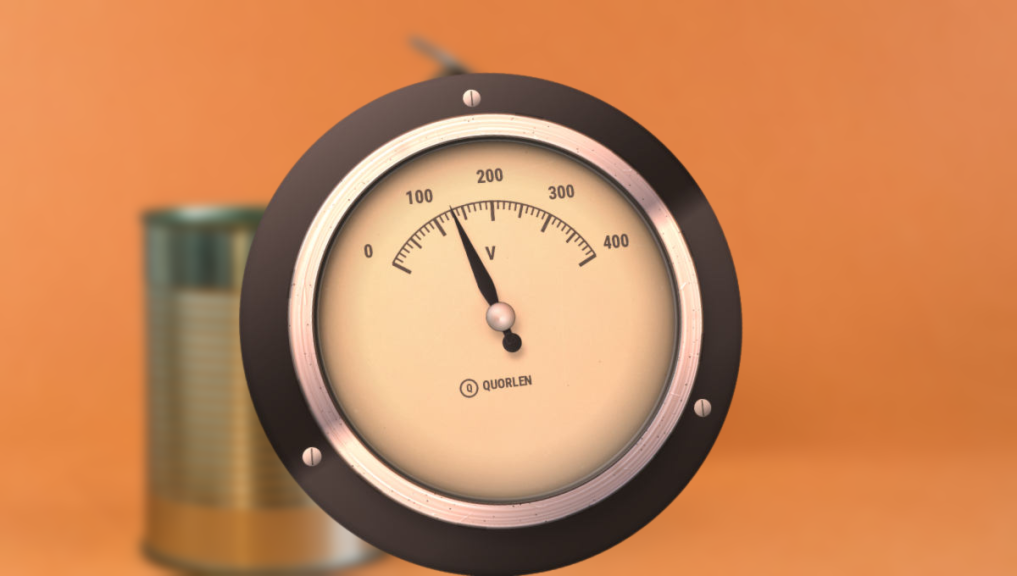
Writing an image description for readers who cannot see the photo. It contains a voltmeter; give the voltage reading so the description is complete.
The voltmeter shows 130 V
